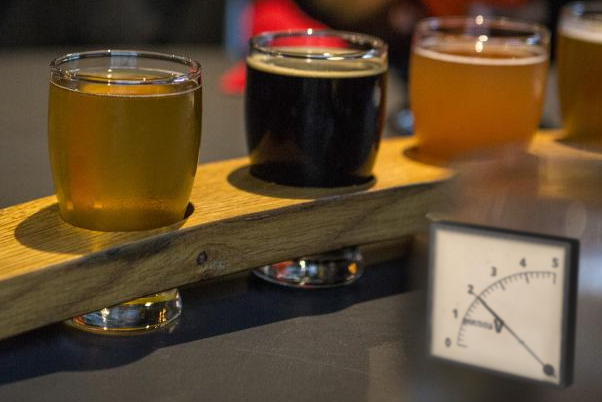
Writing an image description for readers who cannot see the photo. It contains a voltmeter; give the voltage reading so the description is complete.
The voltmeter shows 2 V
